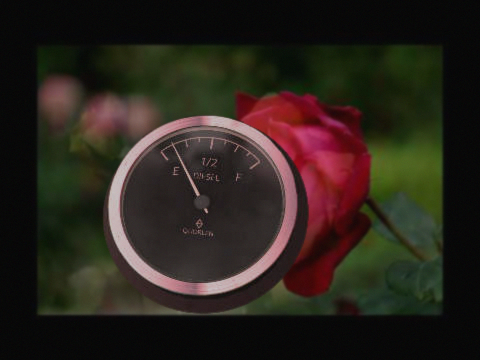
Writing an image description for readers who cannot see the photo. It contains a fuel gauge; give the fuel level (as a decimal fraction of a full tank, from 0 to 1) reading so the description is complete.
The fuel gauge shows 0.125
